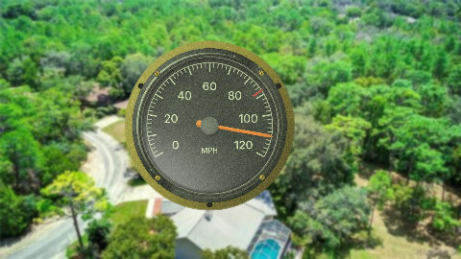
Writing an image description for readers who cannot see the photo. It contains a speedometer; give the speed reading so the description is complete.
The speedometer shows 110 mph
